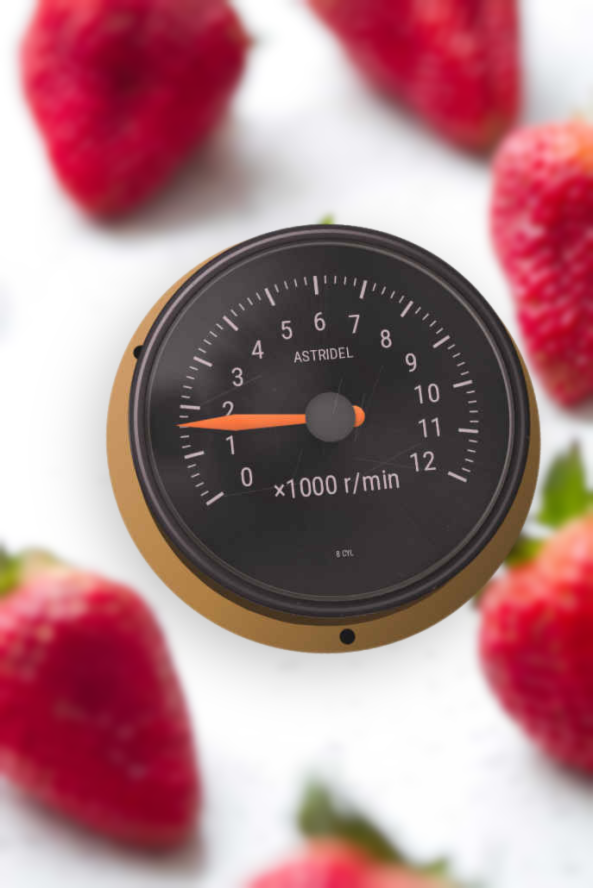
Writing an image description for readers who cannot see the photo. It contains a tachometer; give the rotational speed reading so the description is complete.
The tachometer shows 1600 rpm
